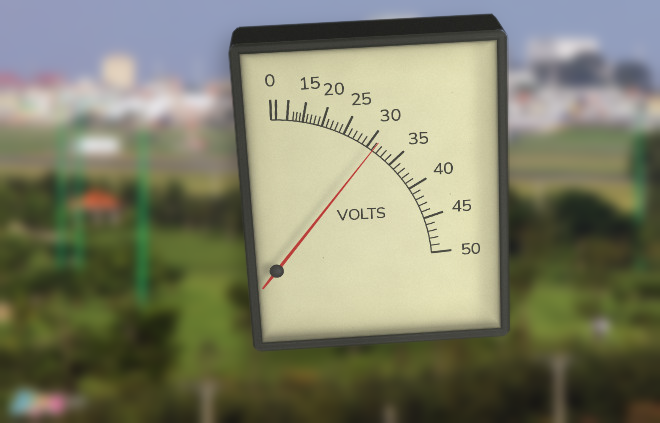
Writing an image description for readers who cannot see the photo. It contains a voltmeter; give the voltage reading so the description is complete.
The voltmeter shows 31 V
